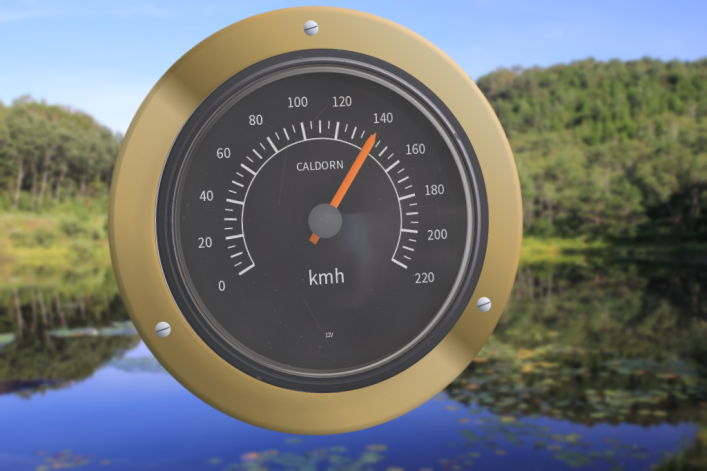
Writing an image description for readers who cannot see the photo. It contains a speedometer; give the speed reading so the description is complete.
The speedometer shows 140 km/h
